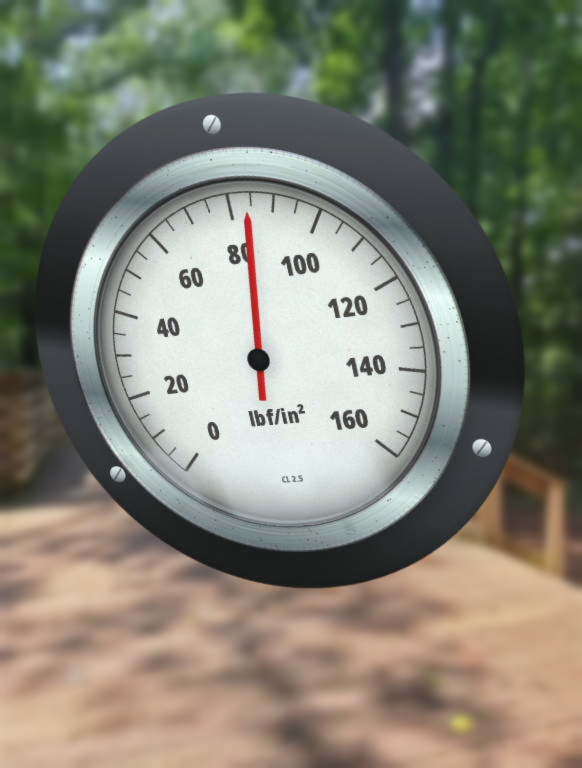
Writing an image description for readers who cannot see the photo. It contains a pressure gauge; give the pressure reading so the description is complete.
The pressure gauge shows 85 psi
